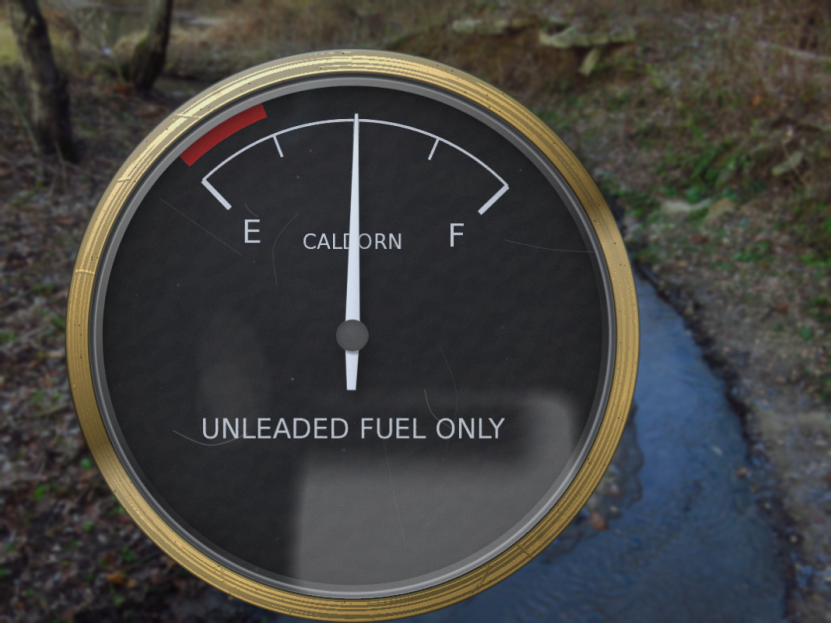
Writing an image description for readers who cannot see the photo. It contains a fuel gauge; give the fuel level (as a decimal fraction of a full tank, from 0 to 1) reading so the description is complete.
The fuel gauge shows 0.5
